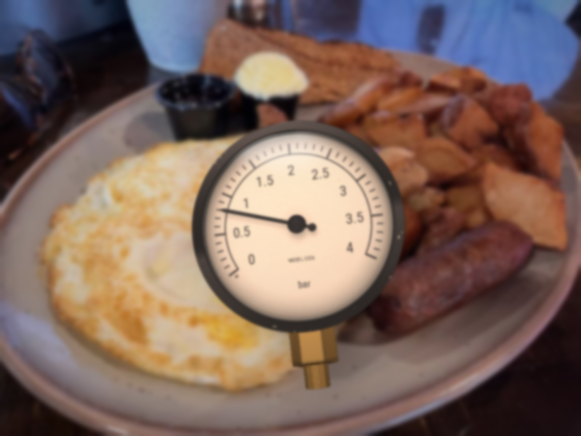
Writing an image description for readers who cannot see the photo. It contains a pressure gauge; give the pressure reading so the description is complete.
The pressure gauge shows 0.8 bar
